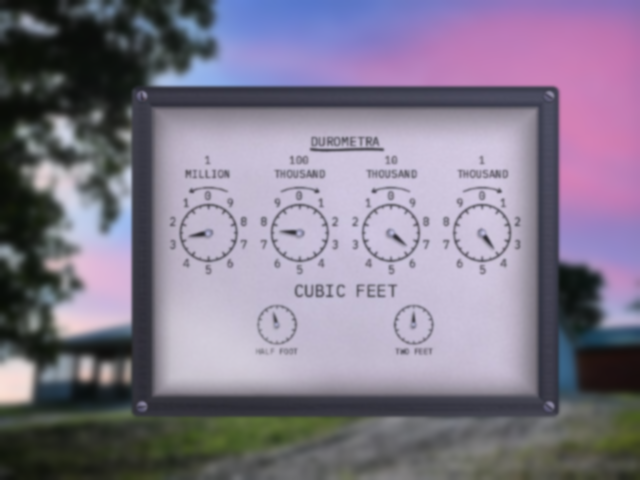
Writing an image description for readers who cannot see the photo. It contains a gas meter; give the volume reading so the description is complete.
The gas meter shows 276400 ft³
